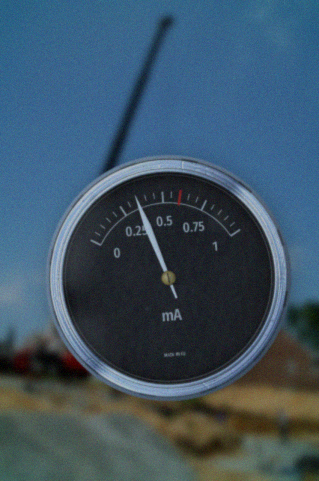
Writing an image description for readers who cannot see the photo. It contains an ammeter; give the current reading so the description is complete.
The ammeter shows 0.35 mA
